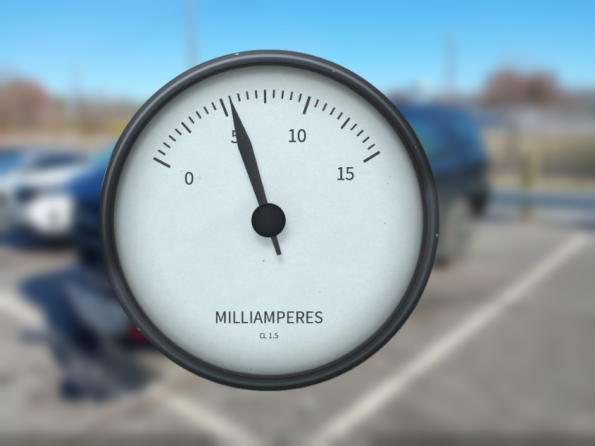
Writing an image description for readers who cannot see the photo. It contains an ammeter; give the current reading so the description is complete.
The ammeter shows 5.5 mA
